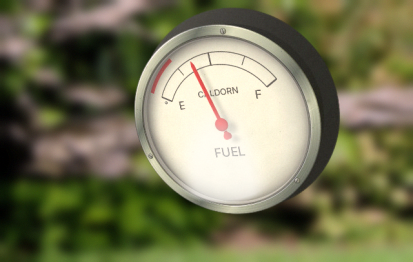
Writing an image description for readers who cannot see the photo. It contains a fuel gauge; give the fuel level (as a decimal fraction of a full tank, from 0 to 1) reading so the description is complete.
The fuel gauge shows 0.375
